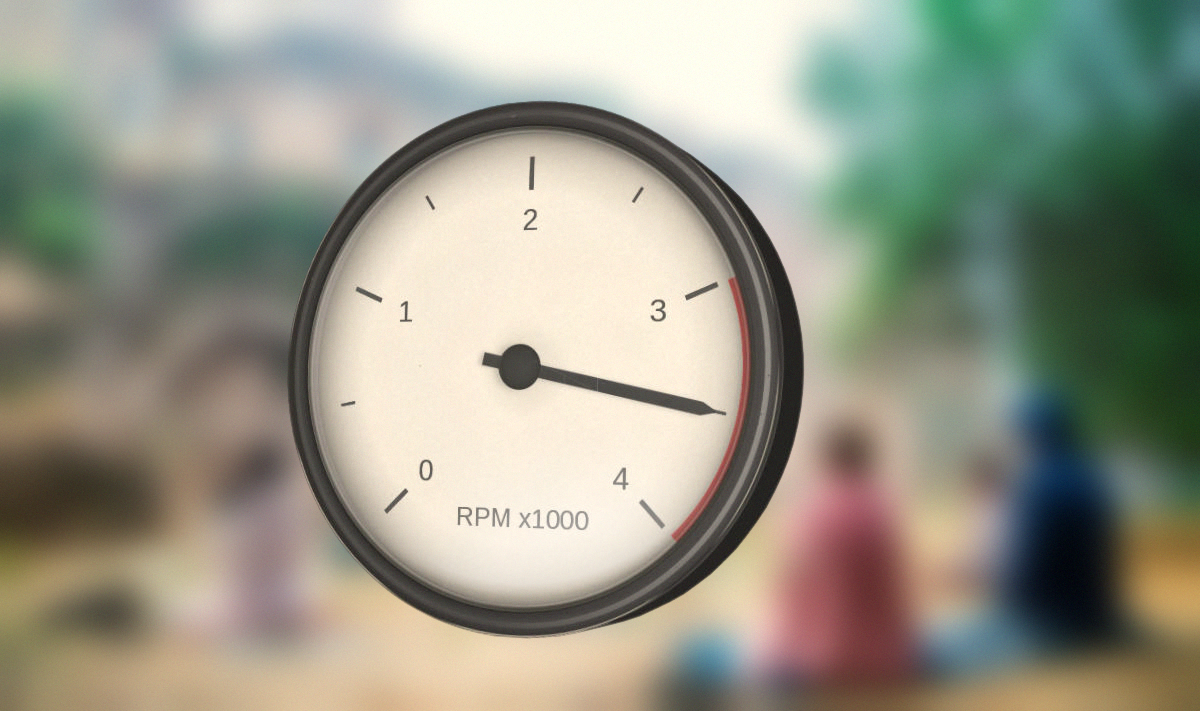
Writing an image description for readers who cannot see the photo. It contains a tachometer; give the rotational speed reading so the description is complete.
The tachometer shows 3500 rpm
